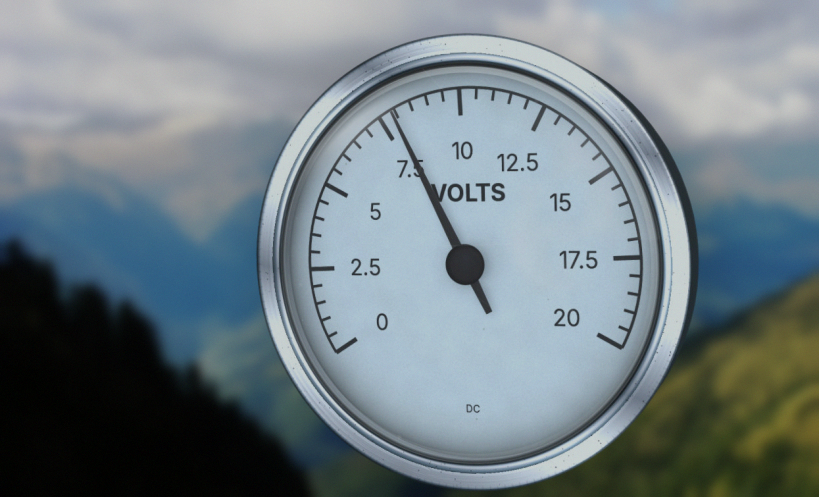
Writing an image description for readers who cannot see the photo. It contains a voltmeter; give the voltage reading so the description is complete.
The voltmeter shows 8 V
